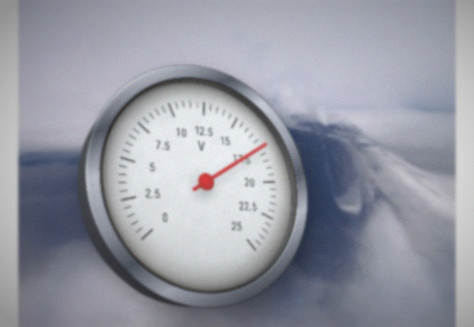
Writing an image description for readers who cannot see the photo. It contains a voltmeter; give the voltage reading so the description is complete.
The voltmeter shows 17.5 V
